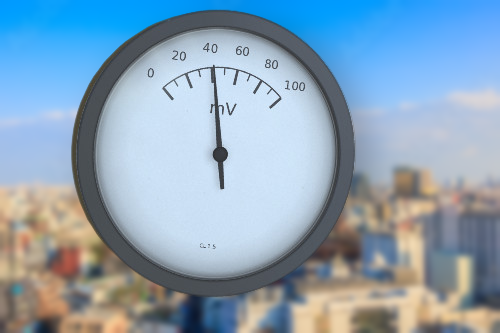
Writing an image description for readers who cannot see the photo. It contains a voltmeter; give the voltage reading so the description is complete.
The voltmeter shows 40 mV
